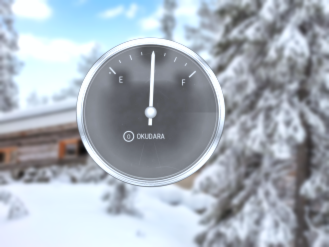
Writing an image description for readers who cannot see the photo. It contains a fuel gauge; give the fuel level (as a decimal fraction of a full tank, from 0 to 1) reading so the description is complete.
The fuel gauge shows 0.5
